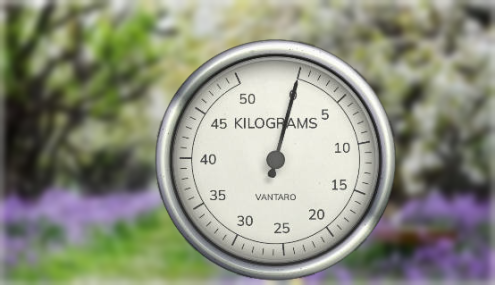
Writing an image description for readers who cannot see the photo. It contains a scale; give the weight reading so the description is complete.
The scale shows 0 kg
